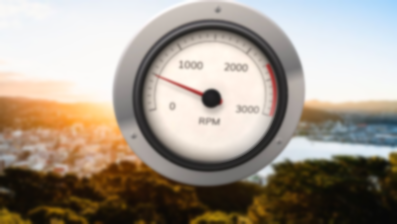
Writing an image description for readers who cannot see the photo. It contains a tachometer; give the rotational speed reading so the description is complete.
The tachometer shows 500 rpm
